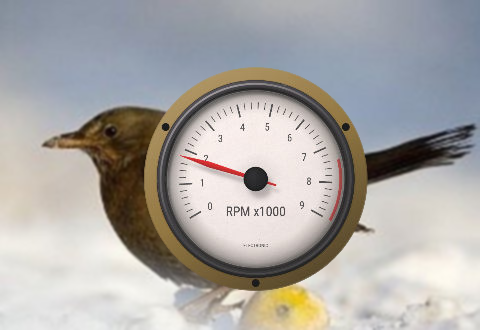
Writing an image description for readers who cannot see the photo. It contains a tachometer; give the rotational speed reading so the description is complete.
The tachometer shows 1800 rpm
